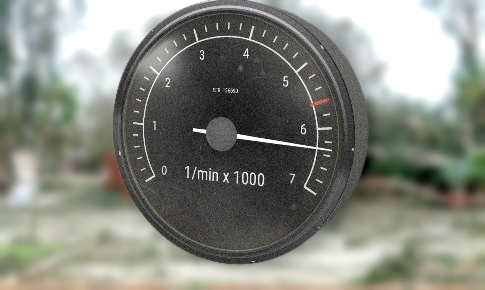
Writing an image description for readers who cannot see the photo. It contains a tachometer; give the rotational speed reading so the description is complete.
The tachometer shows 6300 rpm
